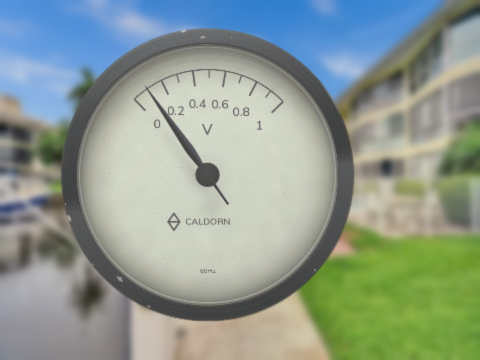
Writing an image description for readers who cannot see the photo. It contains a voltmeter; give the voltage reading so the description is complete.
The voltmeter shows 0.1 V
